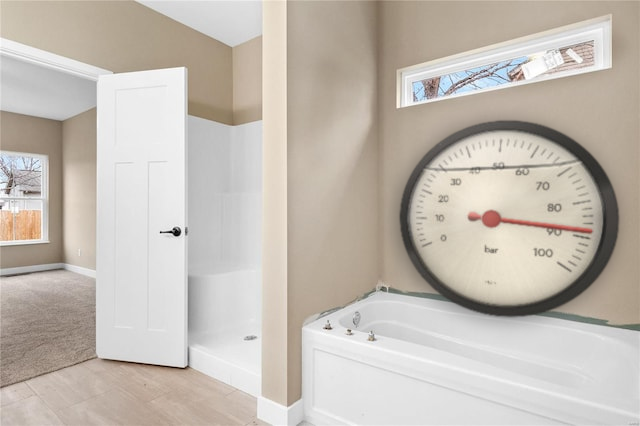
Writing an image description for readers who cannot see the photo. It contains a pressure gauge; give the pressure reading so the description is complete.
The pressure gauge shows 88 bar
